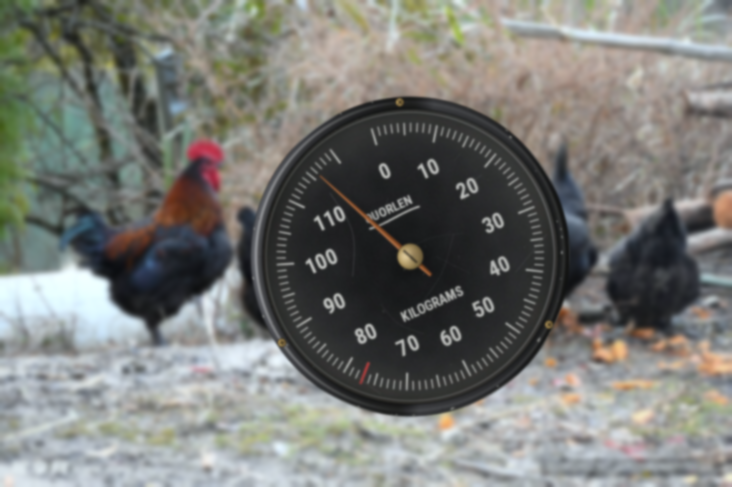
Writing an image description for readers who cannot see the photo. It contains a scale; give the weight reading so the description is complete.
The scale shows 116 kg
